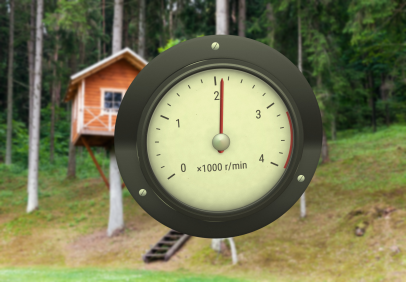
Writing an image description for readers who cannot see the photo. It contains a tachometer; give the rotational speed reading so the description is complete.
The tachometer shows 2100 rpm
